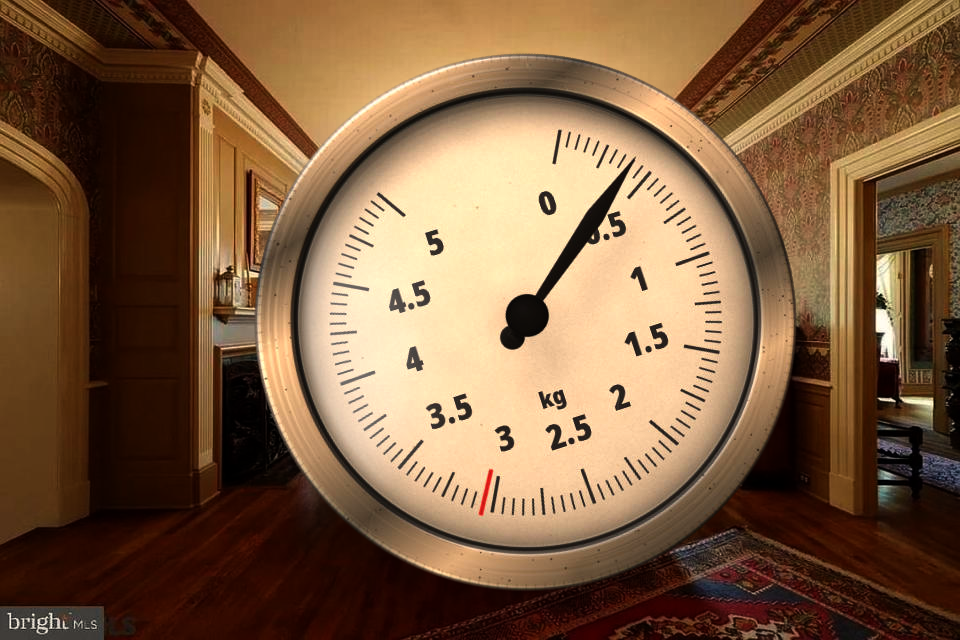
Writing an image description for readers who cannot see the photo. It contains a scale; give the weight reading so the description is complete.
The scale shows 0.4 kg
